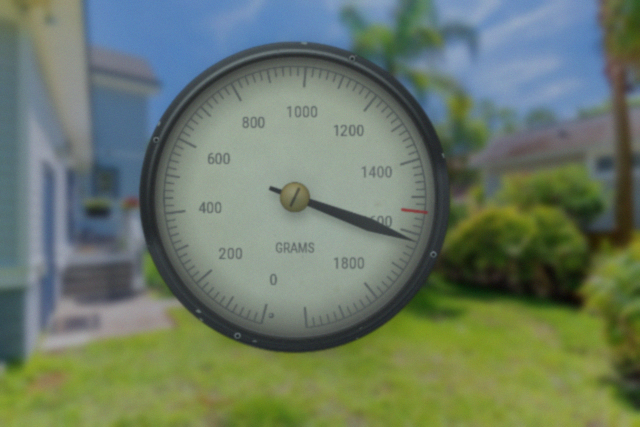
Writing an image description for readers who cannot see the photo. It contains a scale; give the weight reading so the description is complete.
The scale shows 1620 g
